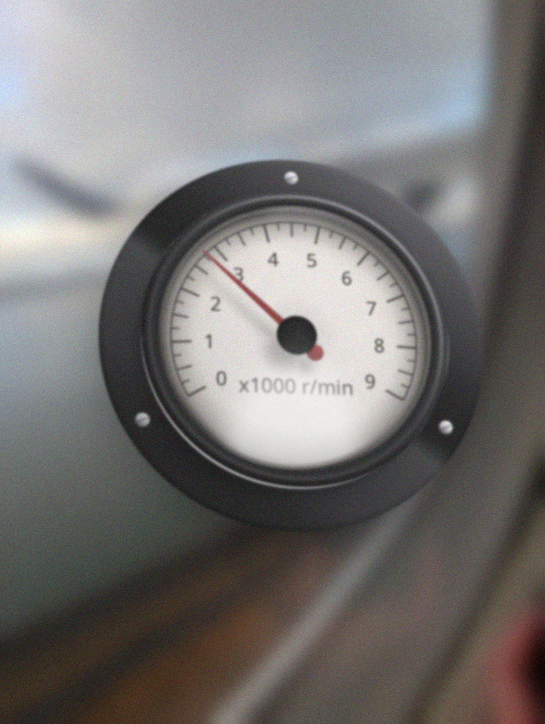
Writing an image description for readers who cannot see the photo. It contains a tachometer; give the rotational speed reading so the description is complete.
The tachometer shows 2750 rpm
